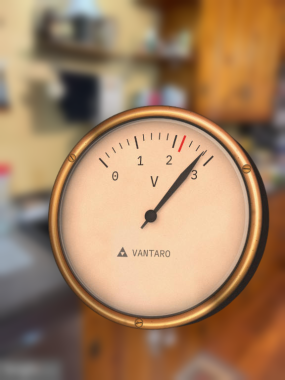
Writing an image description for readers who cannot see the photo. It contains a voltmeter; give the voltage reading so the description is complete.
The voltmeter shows 2.8 V
